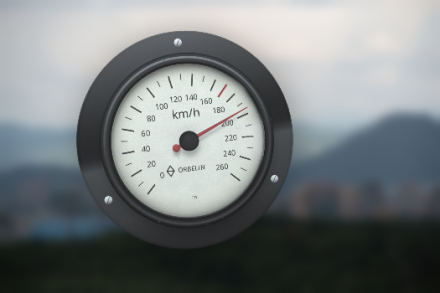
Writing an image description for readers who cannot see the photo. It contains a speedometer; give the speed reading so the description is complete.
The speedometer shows 195 km/h
